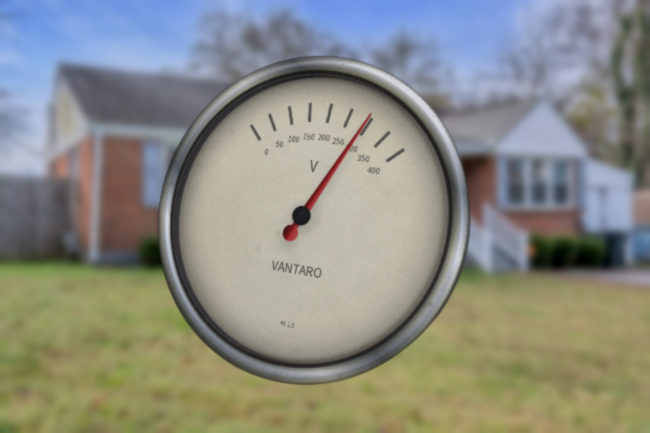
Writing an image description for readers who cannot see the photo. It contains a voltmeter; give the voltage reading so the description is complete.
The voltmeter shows 300 V
